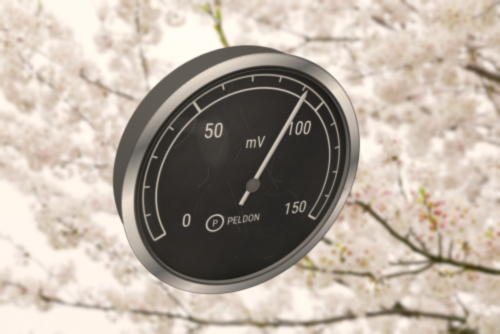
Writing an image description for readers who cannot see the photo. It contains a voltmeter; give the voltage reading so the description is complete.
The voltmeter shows 90 mV
